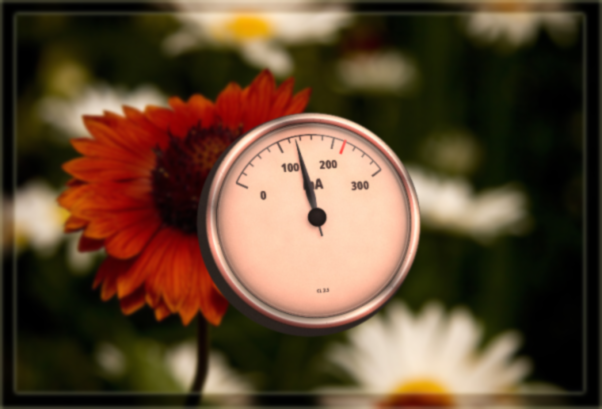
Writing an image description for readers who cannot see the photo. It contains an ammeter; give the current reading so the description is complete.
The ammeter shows 130 mA
